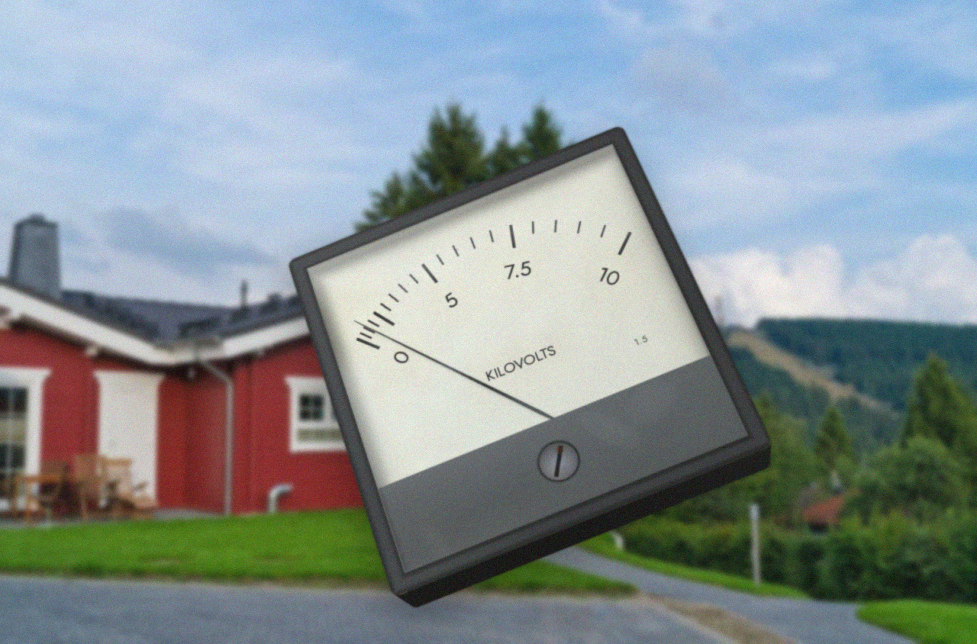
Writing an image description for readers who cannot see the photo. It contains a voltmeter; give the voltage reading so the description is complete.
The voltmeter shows 1.5 kV
